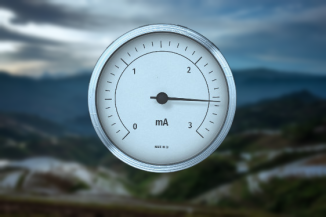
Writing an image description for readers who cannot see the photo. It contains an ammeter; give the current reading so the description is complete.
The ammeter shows 2.55 mA
